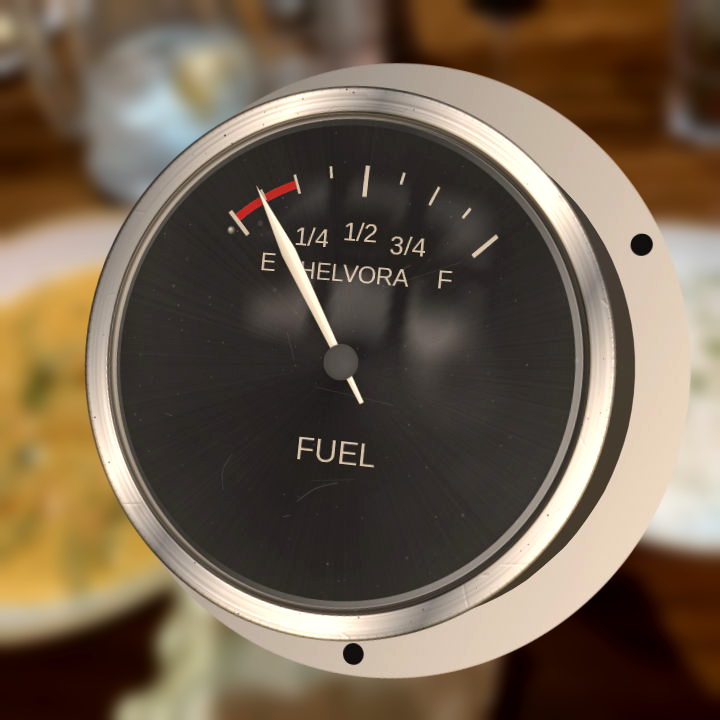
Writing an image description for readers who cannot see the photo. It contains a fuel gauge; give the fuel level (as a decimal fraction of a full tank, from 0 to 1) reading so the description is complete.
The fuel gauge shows 0.125
